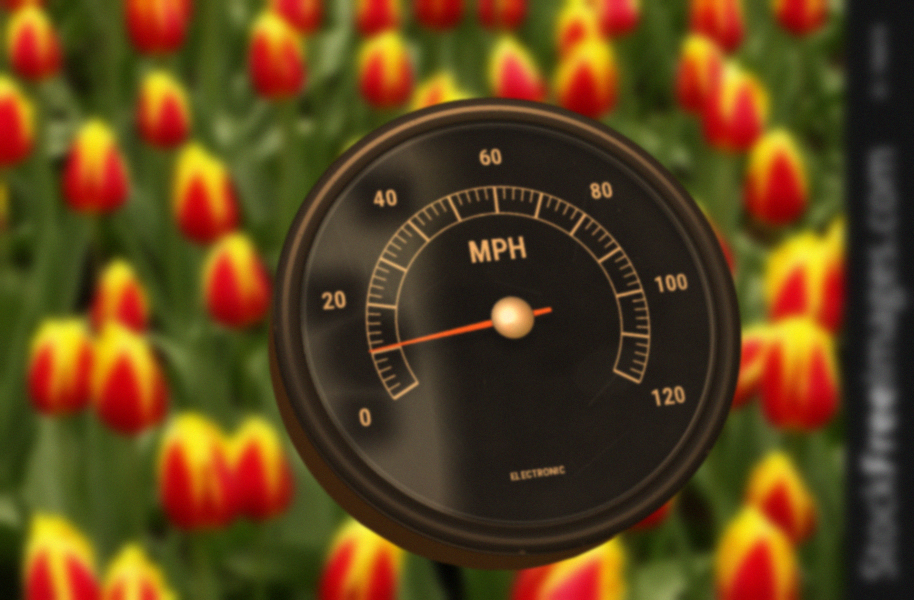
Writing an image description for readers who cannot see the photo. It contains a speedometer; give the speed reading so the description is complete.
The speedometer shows 10 mph
